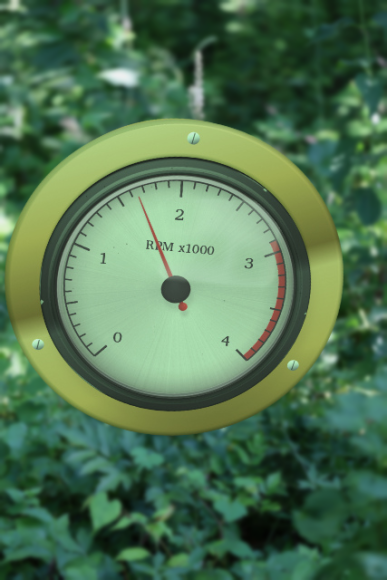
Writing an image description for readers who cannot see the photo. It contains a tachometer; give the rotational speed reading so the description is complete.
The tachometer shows 1650 rpm
